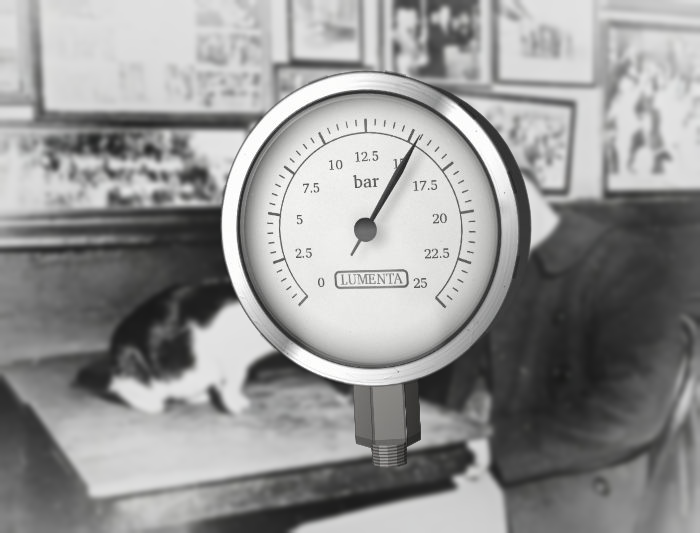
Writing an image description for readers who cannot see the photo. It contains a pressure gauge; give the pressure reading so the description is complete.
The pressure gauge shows 15.5 bar
